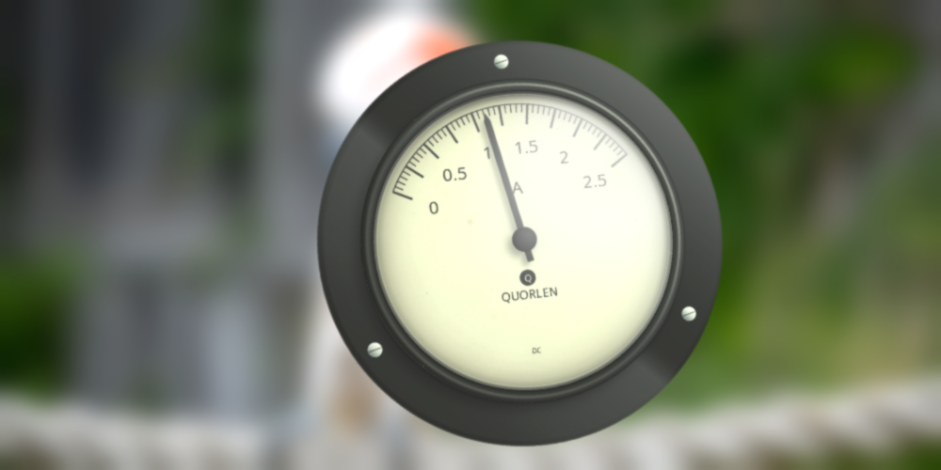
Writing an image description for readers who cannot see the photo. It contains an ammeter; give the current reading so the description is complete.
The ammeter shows 1.1 A
